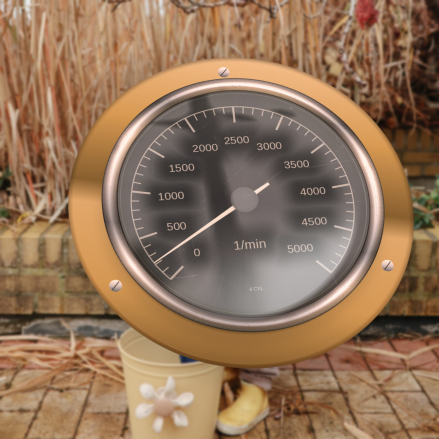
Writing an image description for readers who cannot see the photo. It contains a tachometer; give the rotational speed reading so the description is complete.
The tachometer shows 200 rpm
